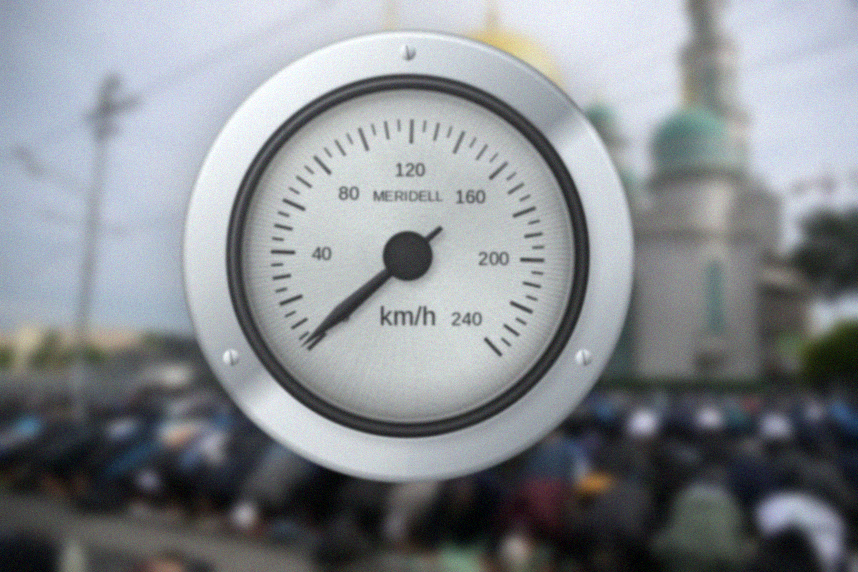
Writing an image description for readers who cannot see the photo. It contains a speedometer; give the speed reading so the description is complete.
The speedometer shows 2.5 km/h
